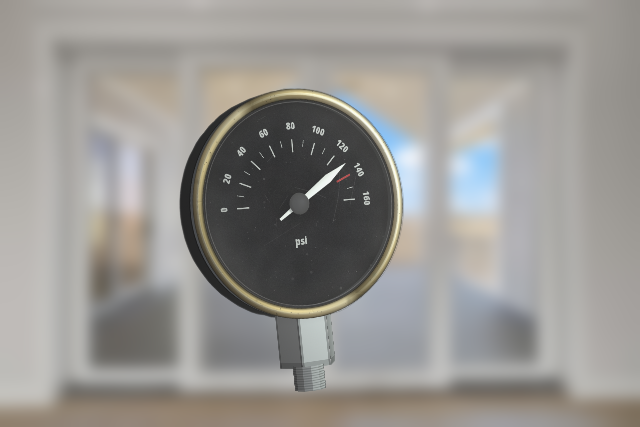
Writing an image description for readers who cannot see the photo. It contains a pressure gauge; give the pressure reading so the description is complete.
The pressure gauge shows 130 psi
